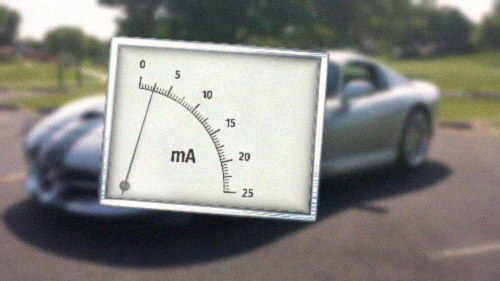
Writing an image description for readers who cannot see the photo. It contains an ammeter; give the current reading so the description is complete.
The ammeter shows 2.5 mA
